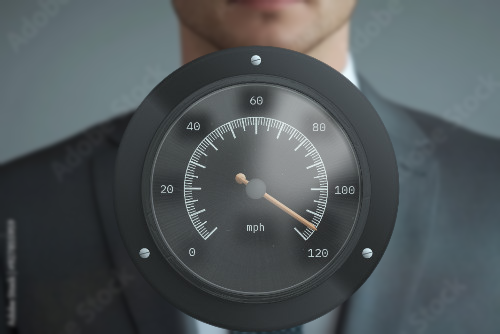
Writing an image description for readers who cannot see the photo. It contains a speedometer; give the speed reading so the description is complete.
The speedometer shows 115 mph
